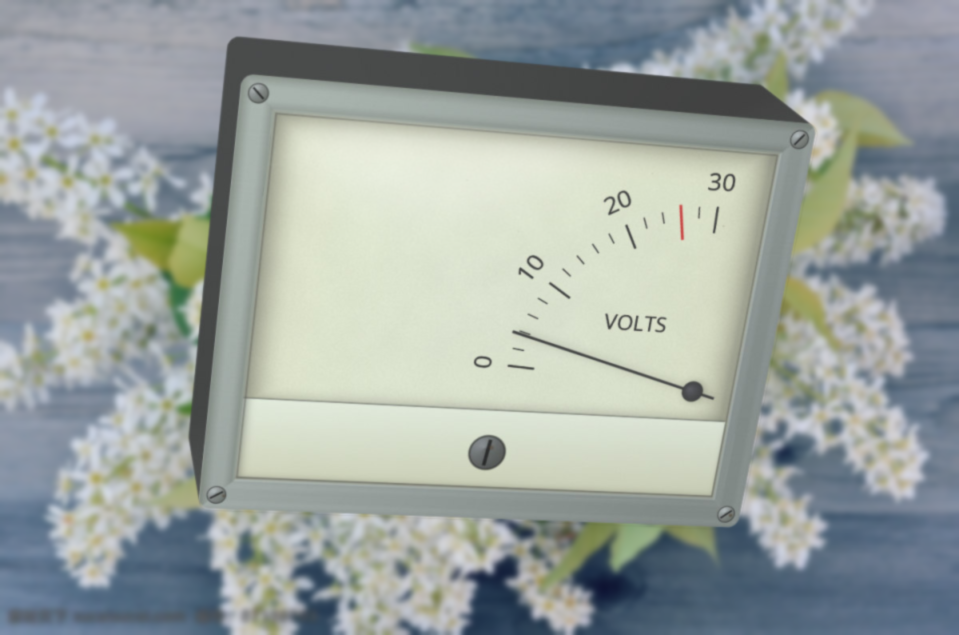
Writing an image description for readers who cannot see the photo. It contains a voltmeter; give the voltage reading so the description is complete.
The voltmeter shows 4 V
